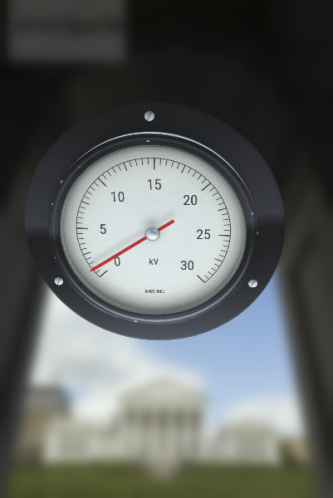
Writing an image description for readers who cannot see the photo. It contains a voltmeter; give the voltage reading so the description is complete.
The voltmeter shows 1 kV
